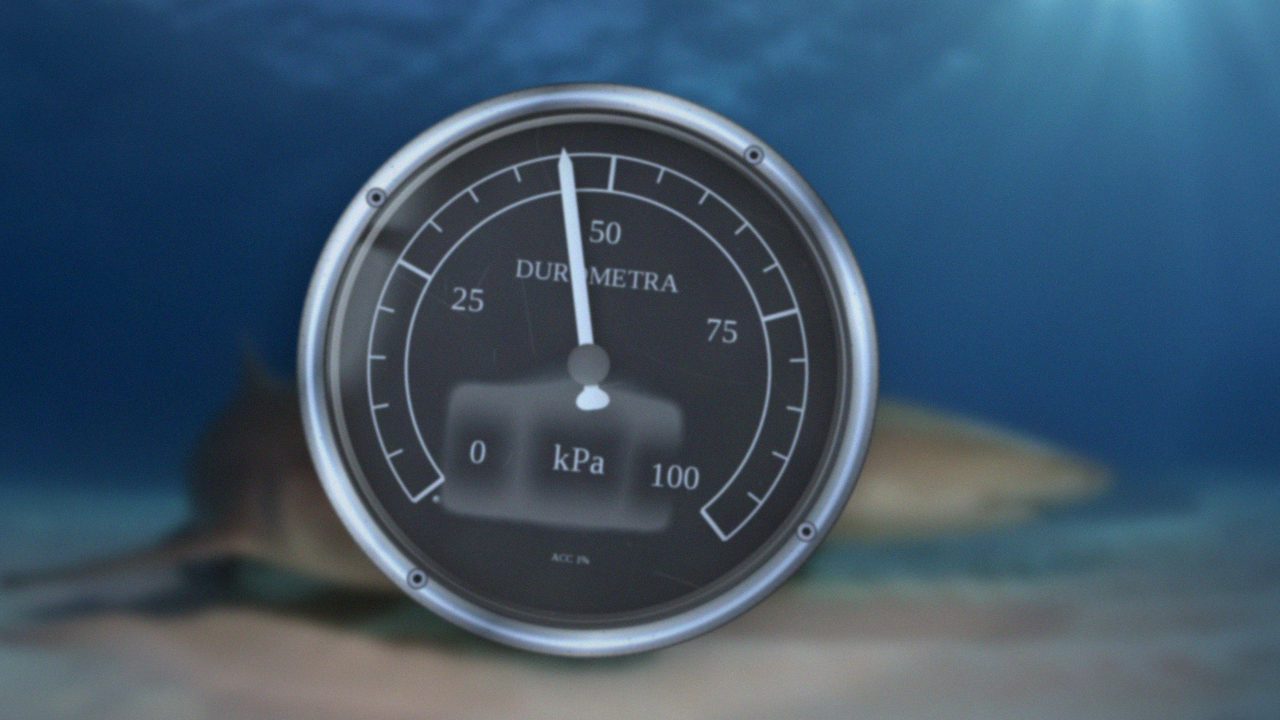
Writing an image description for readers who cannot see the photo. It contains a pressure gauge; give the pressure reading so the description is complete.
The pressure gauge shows 45 kPa
